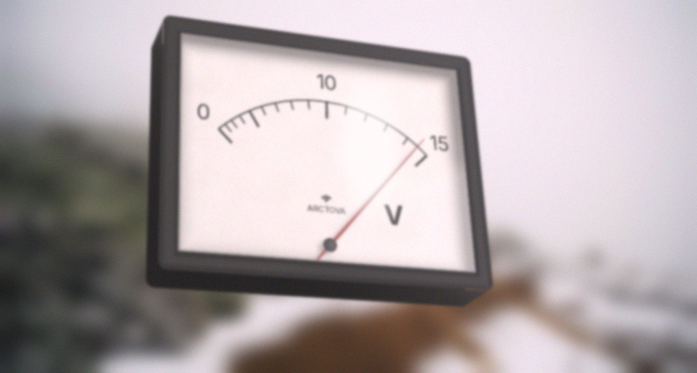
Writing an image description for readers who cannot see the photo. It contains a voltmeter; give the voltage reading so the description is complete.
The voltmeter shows 14.5 V
